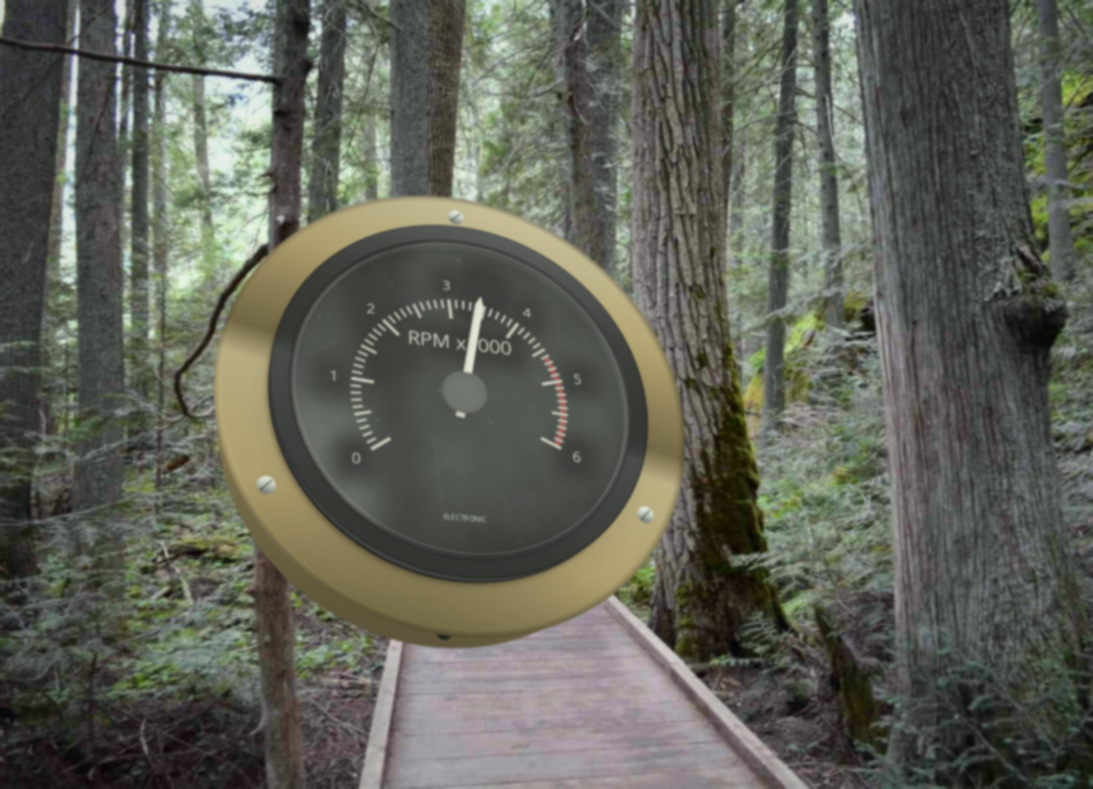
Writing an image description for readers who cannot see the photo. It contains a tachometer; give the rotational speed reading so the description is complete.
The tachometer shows 3400 rpm
